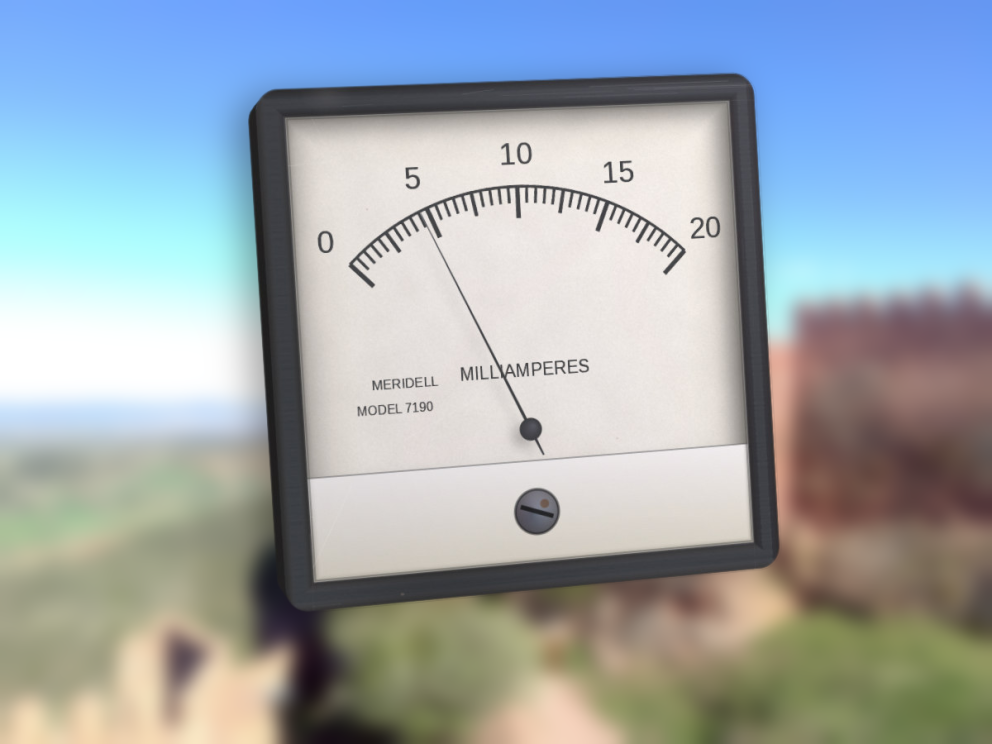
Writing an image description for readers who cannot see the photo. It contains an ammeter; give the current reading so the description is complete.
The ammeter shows 4.5 mA
